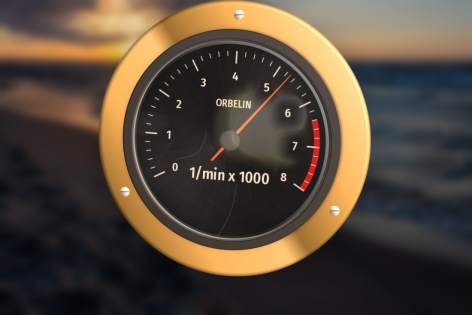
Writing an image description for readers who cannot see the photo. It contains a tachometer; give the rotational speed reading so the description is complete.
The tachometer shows 5300 rpm
